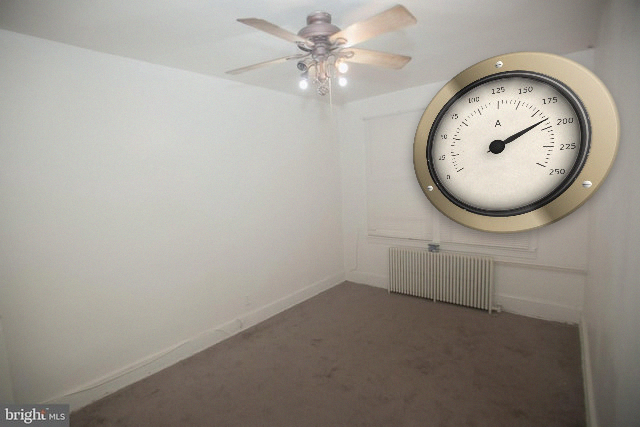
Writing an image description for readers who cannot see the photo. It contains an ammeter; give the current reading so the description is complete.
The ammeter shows 190 A
